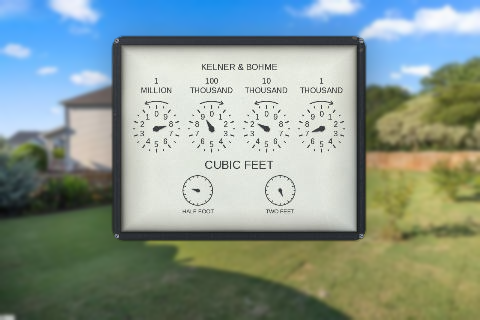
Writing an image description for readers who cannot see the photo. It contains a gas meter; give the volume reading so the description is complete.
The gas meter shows 791700 ft³
